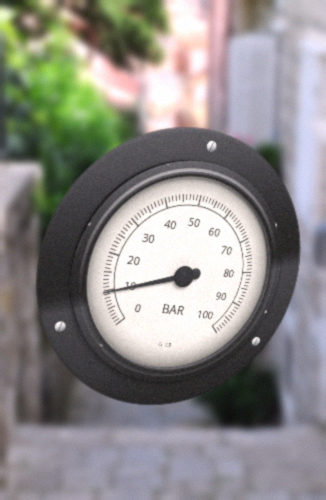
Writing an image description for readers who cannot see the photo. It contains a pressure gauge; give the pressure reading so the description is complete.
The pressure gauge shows 10 bar
